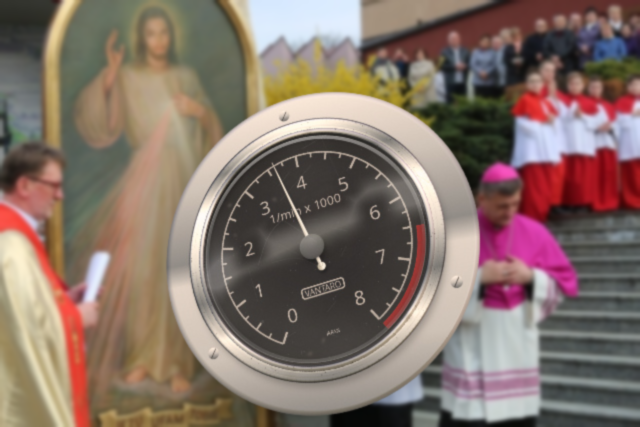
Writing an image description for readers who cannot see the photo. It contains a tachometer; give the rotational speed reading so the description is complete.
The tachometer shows 3625 rpm
